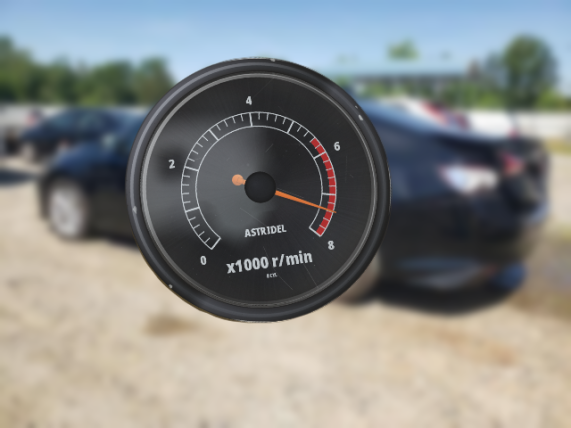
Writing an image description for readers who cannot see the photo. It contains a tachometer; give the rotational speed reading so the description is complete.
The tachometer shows 7400 rpm
